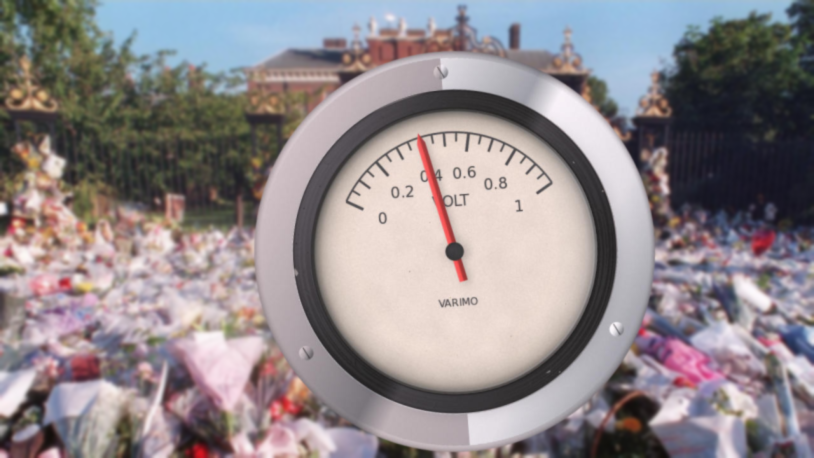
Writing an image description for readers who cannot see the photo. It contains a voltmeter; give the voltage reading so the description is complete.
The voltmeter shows 0.4 V
